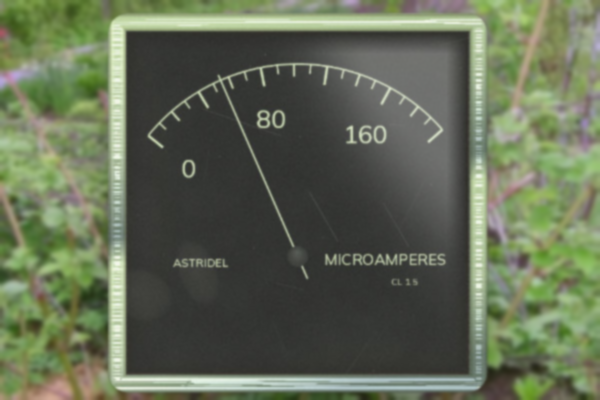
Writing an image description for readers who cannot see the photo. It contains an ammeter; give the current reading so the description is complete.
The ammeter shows 55 µA
